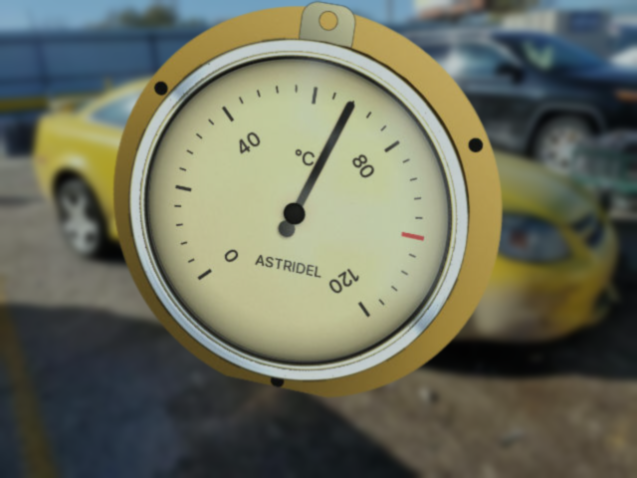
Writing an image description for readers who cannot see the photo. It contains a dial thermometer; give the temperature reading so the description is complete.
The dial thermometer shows 68 °C
